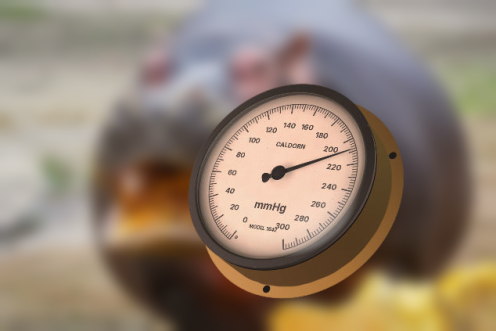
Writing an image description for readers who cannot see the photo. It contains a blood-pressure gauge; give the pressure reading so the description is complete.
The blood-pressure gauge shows 210 mmHg
